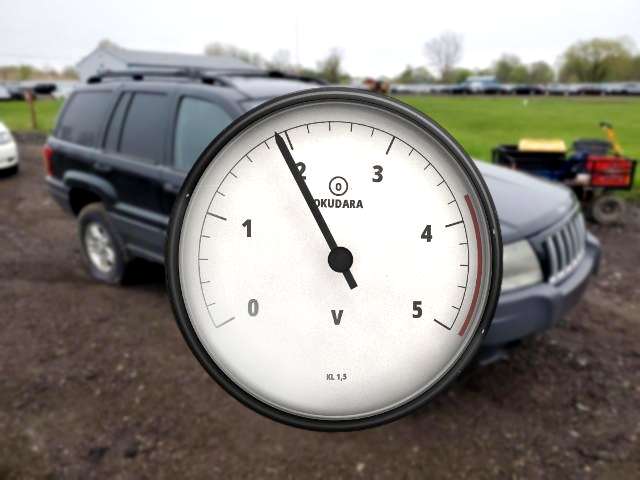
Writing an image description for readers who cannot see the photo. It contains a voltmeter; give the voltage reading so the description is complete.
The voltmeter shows 1.9 V
